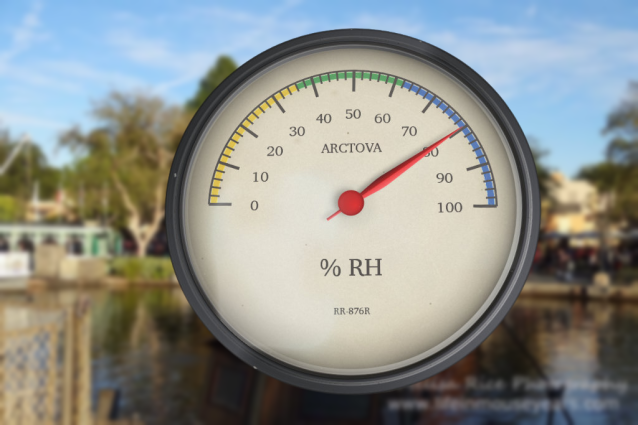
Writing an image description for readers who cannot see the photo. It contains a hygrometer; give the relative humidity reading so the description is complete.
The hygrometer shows 80 %
